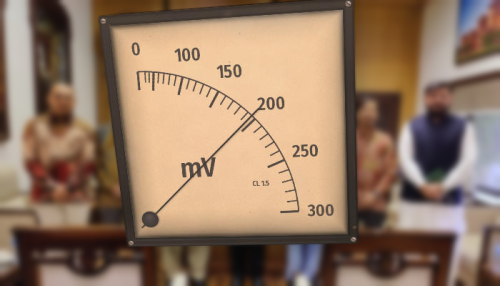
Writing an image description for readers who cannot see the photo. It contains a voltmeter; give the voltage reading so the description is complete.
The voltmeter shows 195 mV
